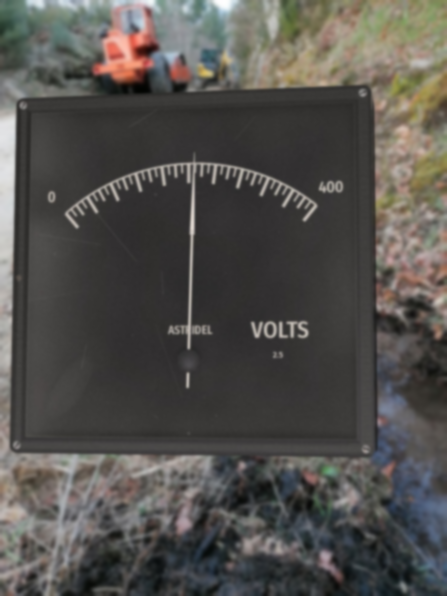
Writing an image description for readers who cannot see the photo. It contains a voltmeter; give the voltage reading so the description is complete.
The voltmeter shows 210 V
